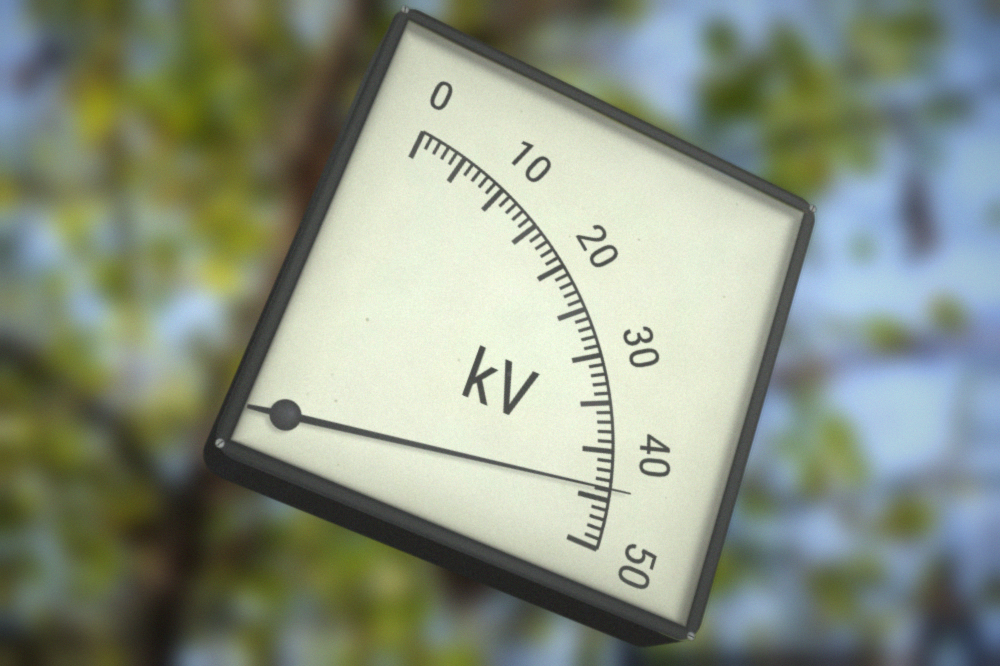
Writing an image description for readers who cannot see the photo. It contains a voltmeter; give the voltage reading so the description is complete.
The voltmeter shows 44 kV
